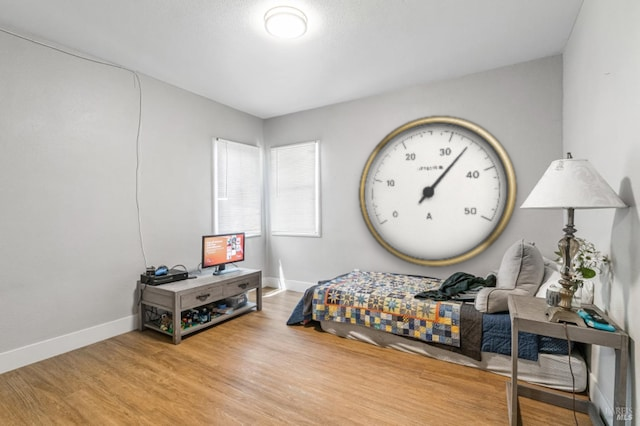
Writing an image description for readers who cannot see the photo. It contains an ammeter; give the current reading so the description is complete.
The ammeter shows 34 A
